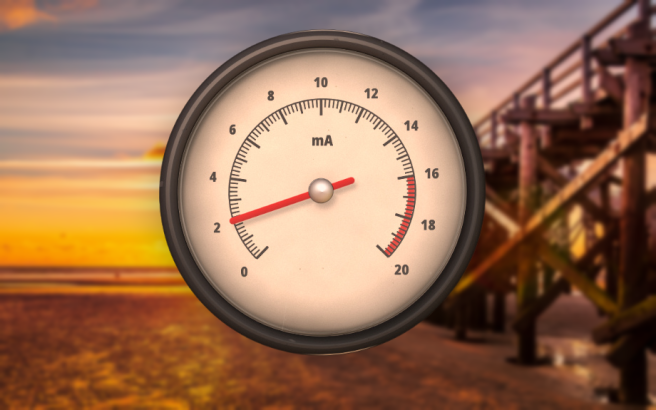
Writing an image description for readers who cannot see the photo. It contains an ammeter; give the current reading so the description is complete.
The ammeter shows 2 mA
